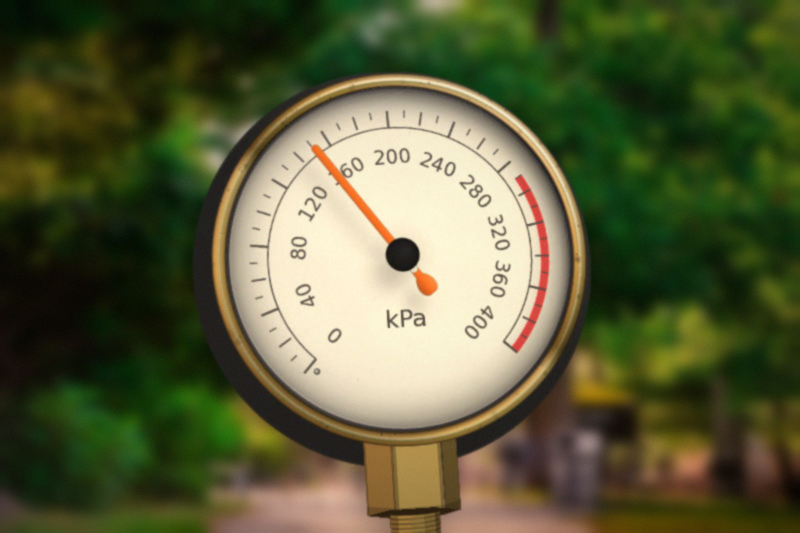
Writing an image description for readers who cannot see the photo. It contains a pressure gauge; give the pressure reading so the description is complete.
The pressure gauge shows 150 kPa
